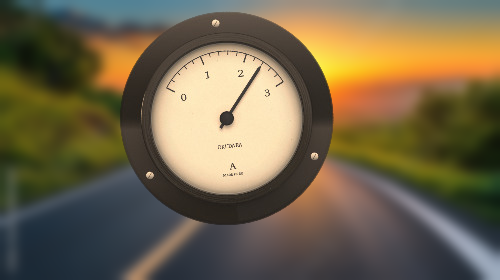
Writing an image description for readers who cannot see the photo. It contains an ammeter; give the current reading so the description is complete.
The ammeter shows 2.4 A
